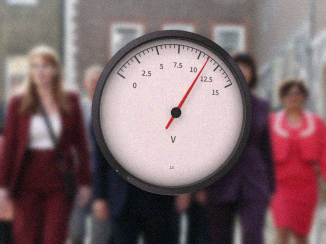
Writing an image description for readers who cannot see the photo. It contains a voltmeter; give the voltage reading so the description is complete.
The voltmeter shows 11 V
